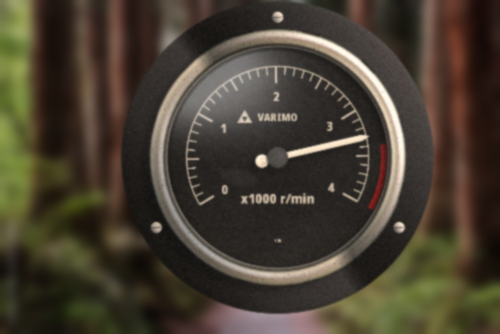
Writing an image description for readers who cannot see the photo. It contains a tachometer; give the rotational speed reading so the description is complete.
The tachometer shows 3300 rpm
